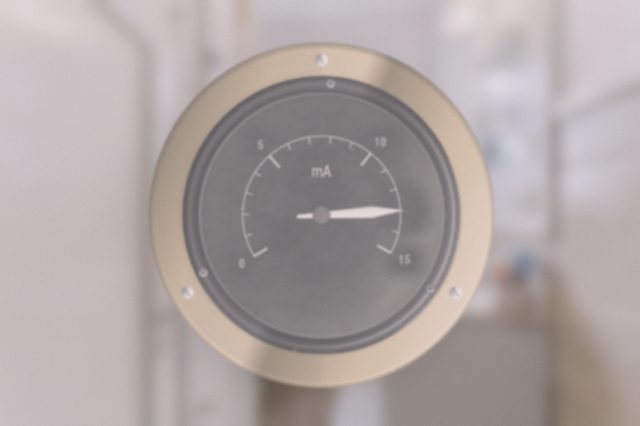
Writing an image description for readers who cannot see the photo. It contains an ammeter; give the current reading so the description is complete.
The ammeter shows 13 mA
